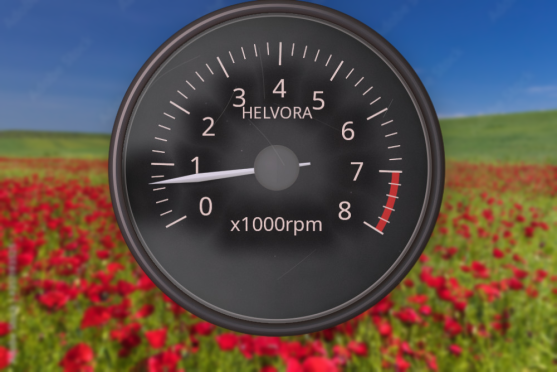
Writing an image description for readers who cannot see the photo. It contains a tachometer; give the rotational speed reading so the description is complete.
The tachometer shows 700 rpm
